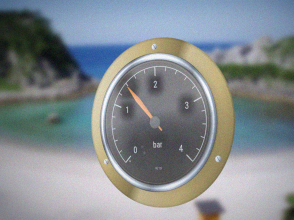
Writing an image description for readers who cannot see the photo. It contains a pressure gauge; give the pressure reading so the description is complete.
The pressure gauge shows 1.4 bar
